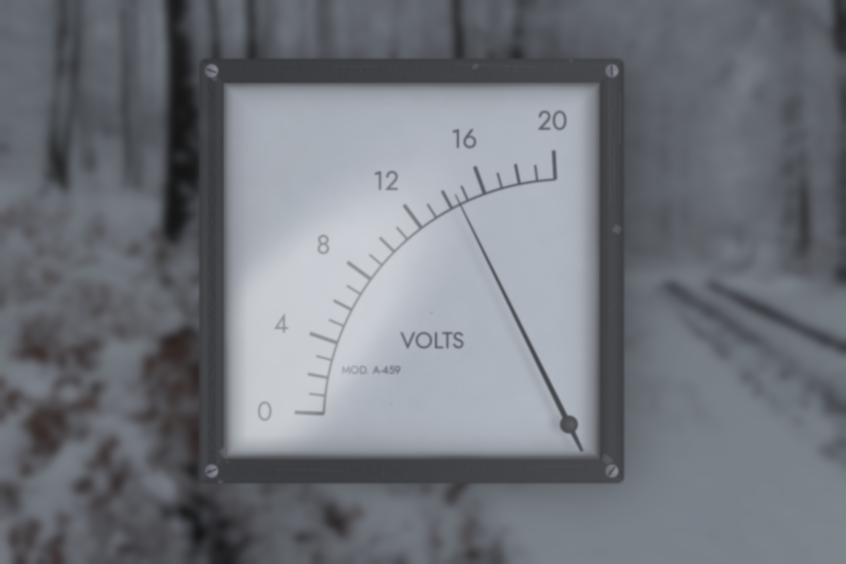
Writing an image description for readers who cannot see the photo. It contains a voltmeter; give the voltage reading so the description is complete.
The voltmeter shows 14.5 V
